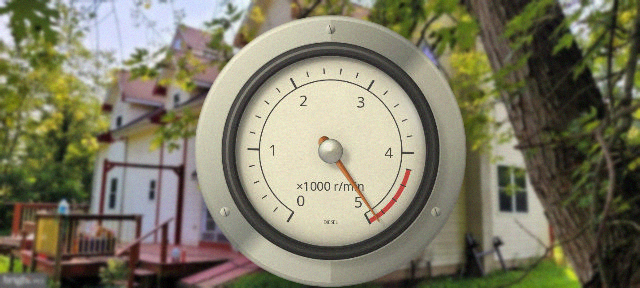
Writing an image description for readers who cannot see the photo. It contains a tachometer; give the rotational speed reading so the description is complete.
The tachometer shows 4900 rpm
